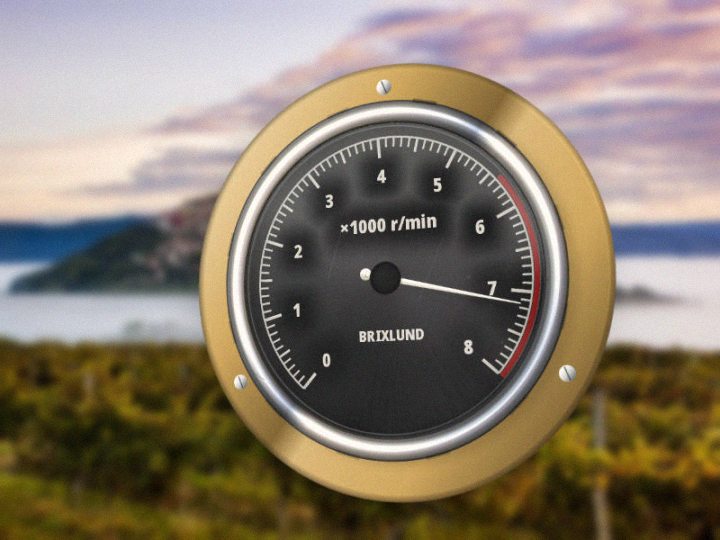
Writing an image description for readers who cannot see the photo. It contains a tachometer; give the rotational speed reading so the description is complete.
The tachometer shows 7150 rpm
